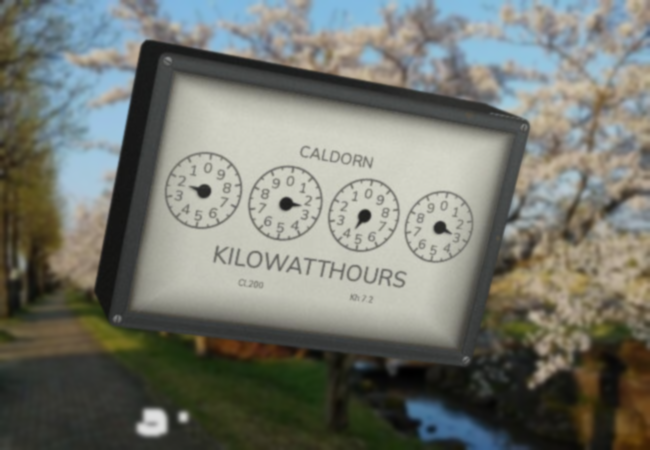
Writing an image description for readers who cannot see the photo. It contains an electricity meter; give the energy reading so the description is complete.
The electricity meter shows 2243 kWh
